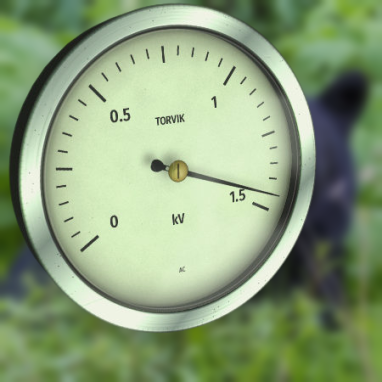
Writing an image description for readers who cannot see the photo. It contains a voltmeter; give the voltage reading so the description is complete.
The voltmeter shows 1.45 kV
